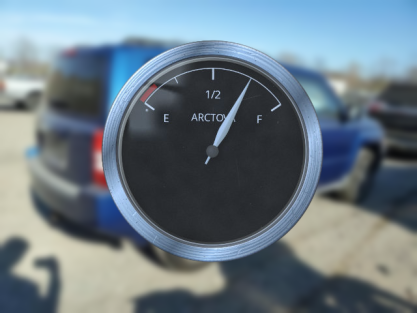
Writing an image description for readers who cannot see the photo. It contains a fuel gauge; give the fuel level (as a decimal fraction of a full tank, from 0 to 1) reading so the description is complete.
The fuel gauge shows 0.75
